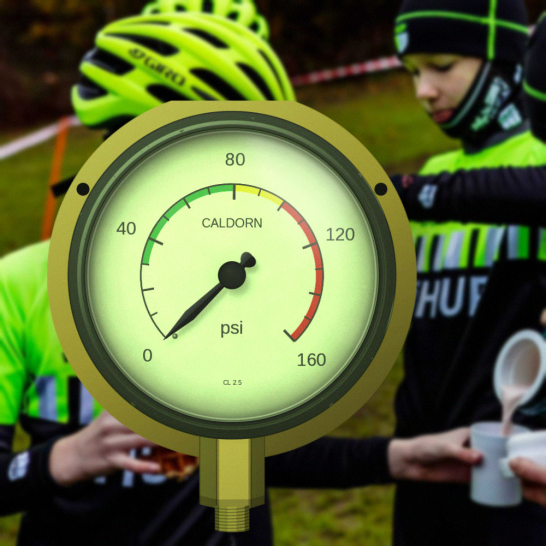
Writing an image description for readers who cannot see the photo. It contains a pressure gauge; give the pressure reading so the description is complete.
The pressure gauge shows 0 psi
